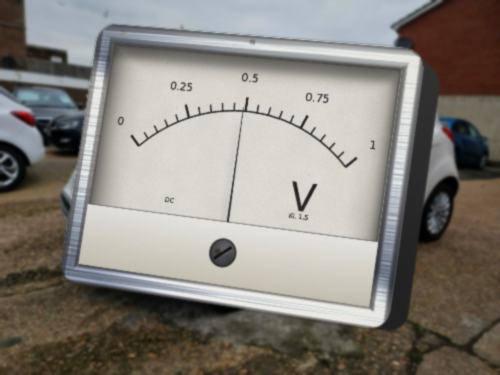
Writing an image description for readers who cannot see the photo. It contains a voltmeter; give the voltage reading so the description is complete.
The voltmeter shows 0.5 V
